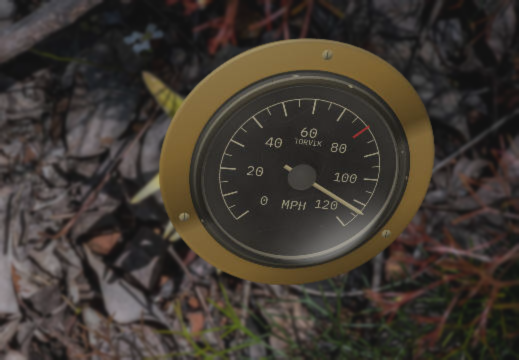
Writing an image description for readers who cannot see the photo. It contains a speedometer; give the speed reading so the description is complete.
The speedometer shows 112.5 mph
